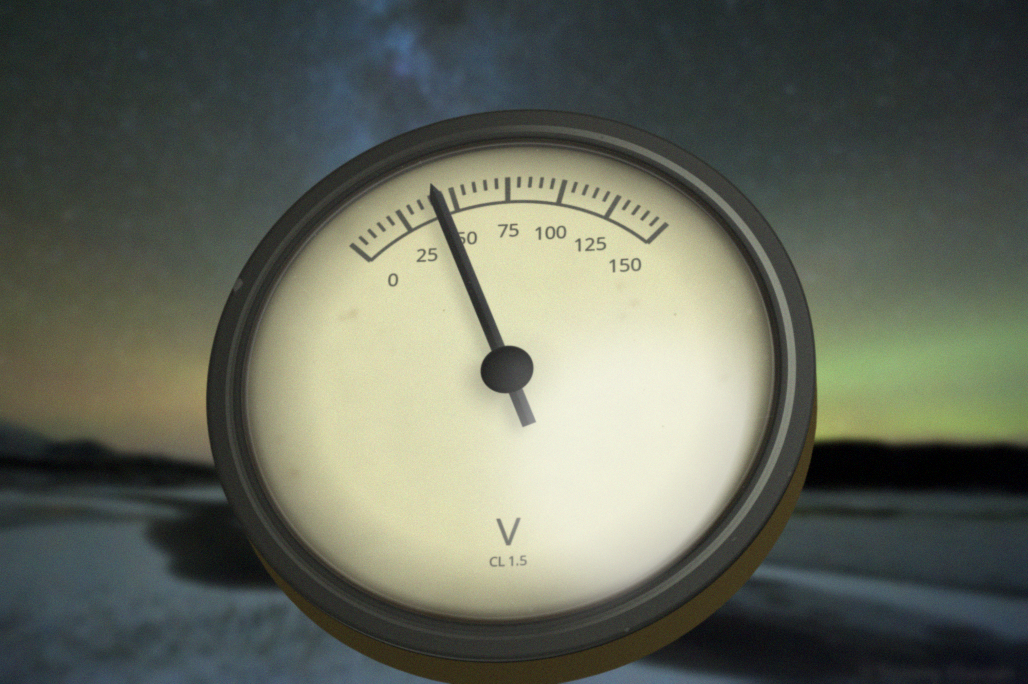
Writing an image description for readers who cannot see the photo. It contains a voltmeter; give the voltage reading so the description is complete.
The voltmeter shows 42.5 V
